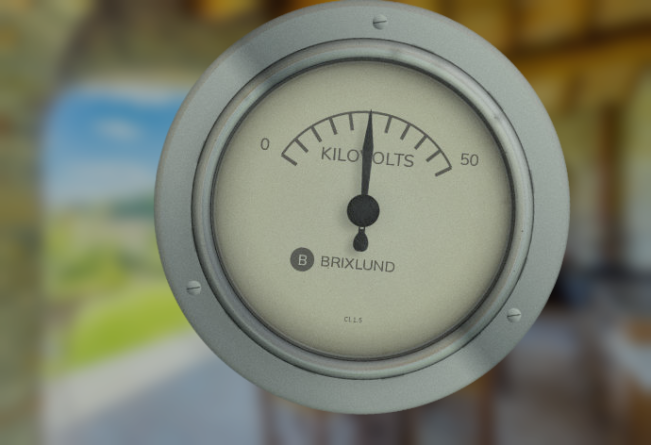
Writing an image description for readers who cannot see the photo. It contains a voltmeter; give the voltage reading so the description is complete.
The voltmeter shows 25 kV
